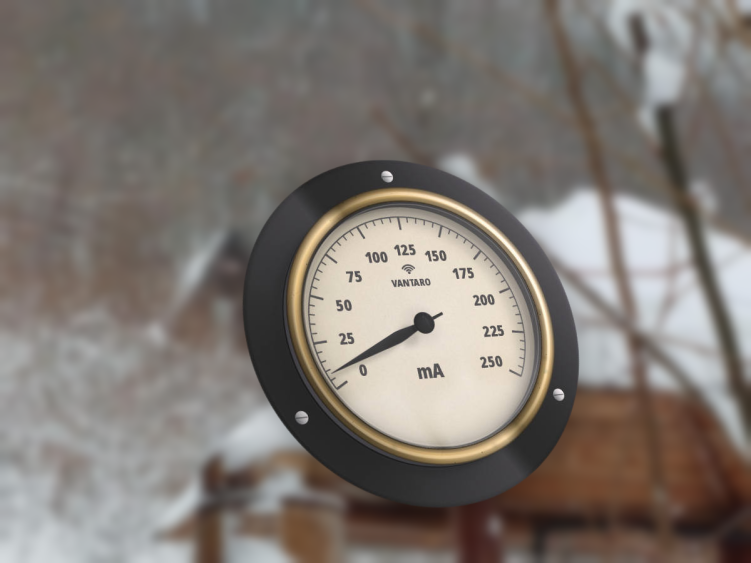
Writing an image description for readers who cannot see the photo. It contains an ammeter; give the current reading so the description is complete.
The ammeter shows 7.5 mA
